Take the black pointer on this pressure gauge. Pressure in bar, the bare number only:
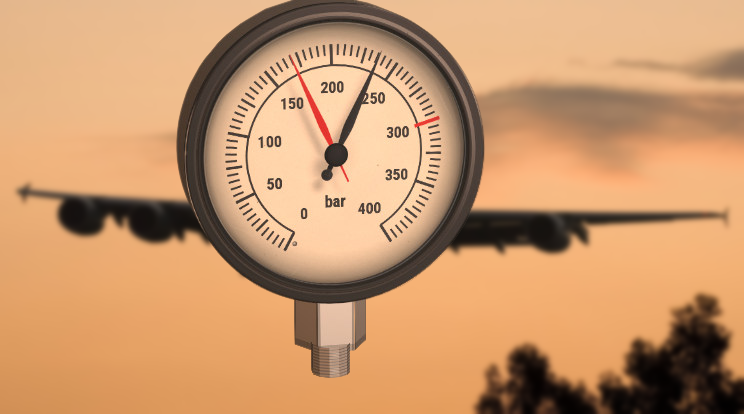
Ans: 235
